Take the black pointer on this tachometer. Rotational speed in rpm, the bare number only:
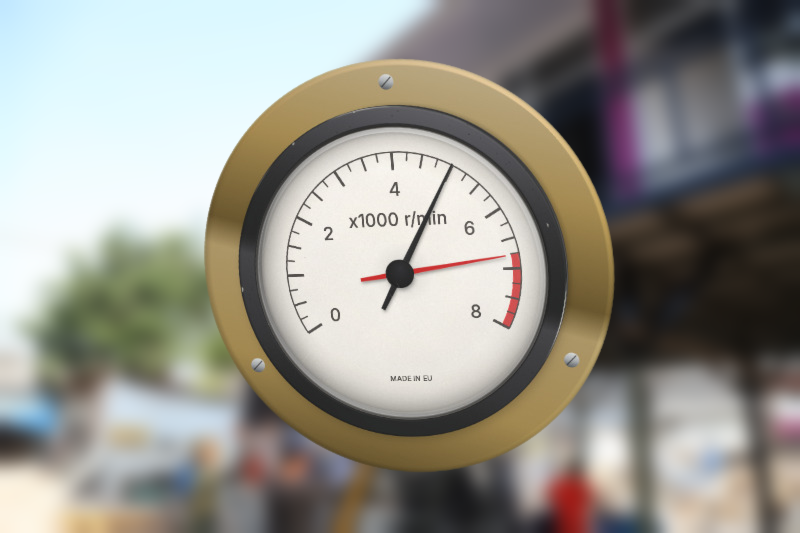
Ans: 5000
